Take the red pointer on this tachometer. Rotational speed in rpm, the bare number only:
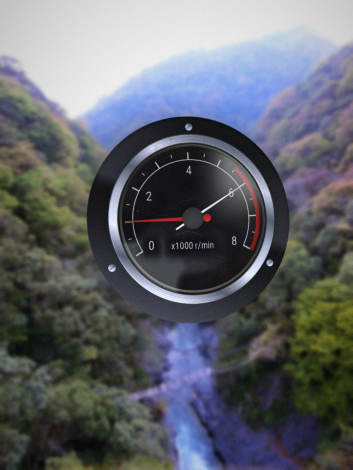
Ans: 1000
